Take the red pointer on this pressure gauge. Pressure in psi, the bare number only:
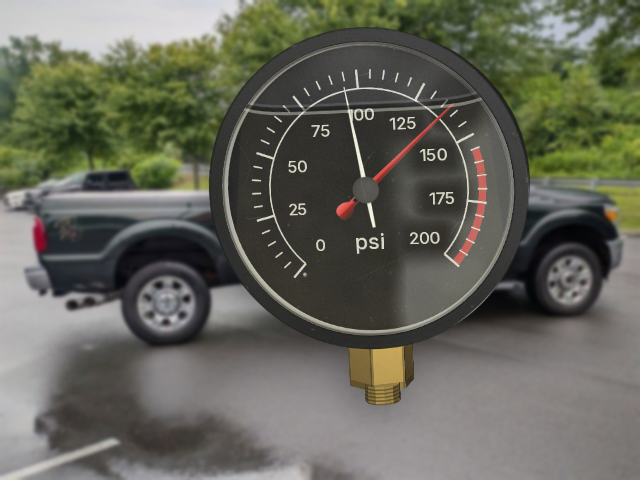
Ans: 137.5
